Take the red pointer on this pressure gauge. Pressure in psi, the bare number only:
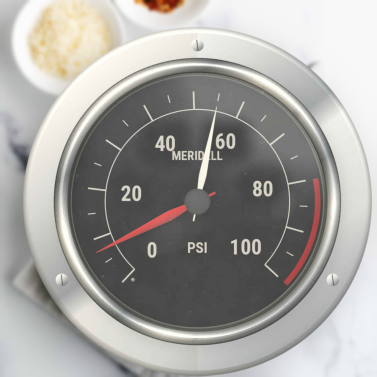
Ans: 7.5
